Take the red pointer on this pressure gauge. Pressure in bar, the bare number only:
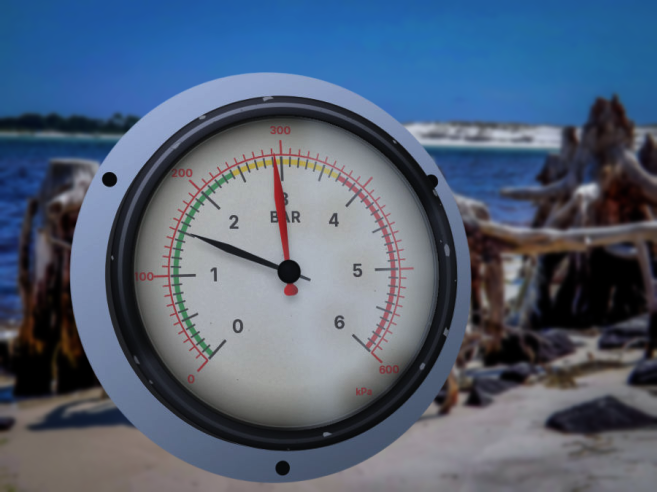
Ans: 2.9
